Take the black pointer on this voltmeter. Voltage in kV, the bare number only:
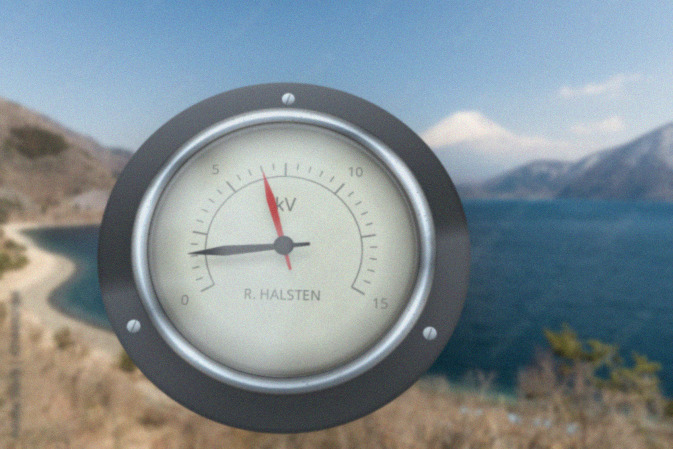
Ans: 1.5
